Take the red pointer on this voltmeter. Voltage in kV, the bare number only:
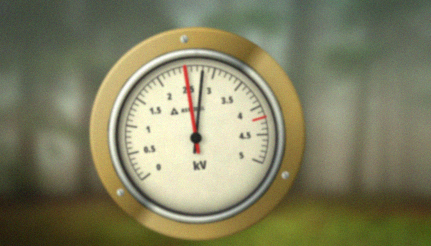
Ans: 2.5
